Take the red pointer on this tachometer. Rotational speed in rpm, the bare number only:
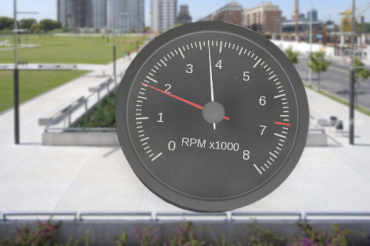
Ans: 1800
